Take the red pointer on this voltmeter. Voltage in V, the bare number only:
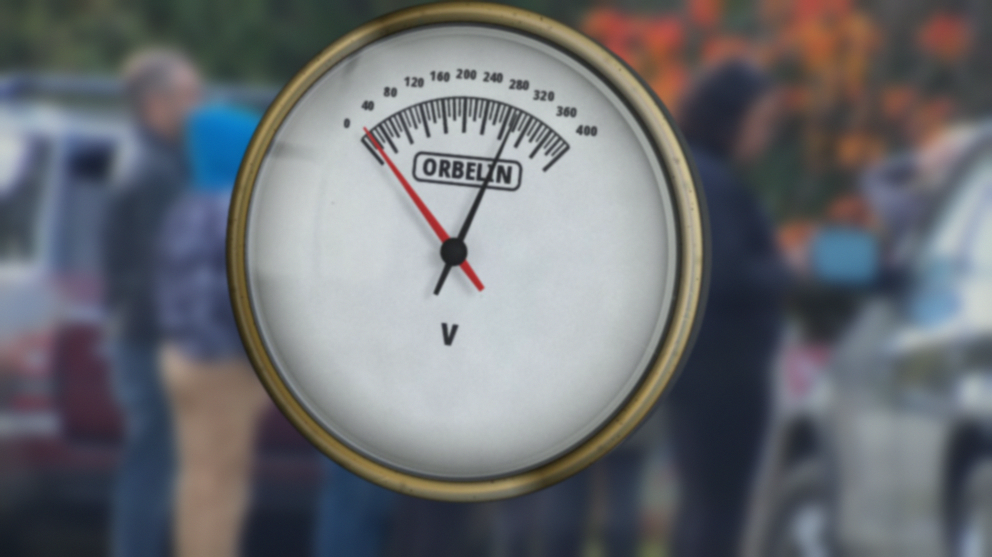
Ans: 20
